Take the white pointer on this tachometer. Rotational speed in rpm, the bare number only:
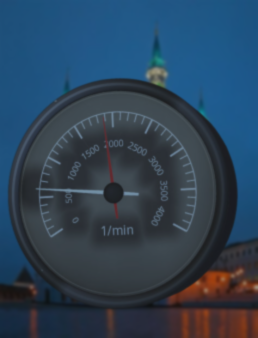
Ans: 600
